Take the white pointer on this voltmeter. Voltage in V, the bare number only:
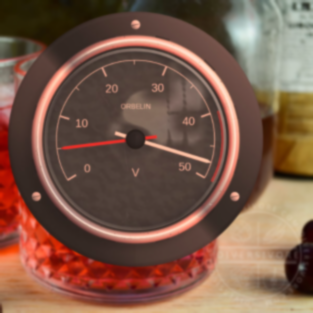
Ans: 47.5
